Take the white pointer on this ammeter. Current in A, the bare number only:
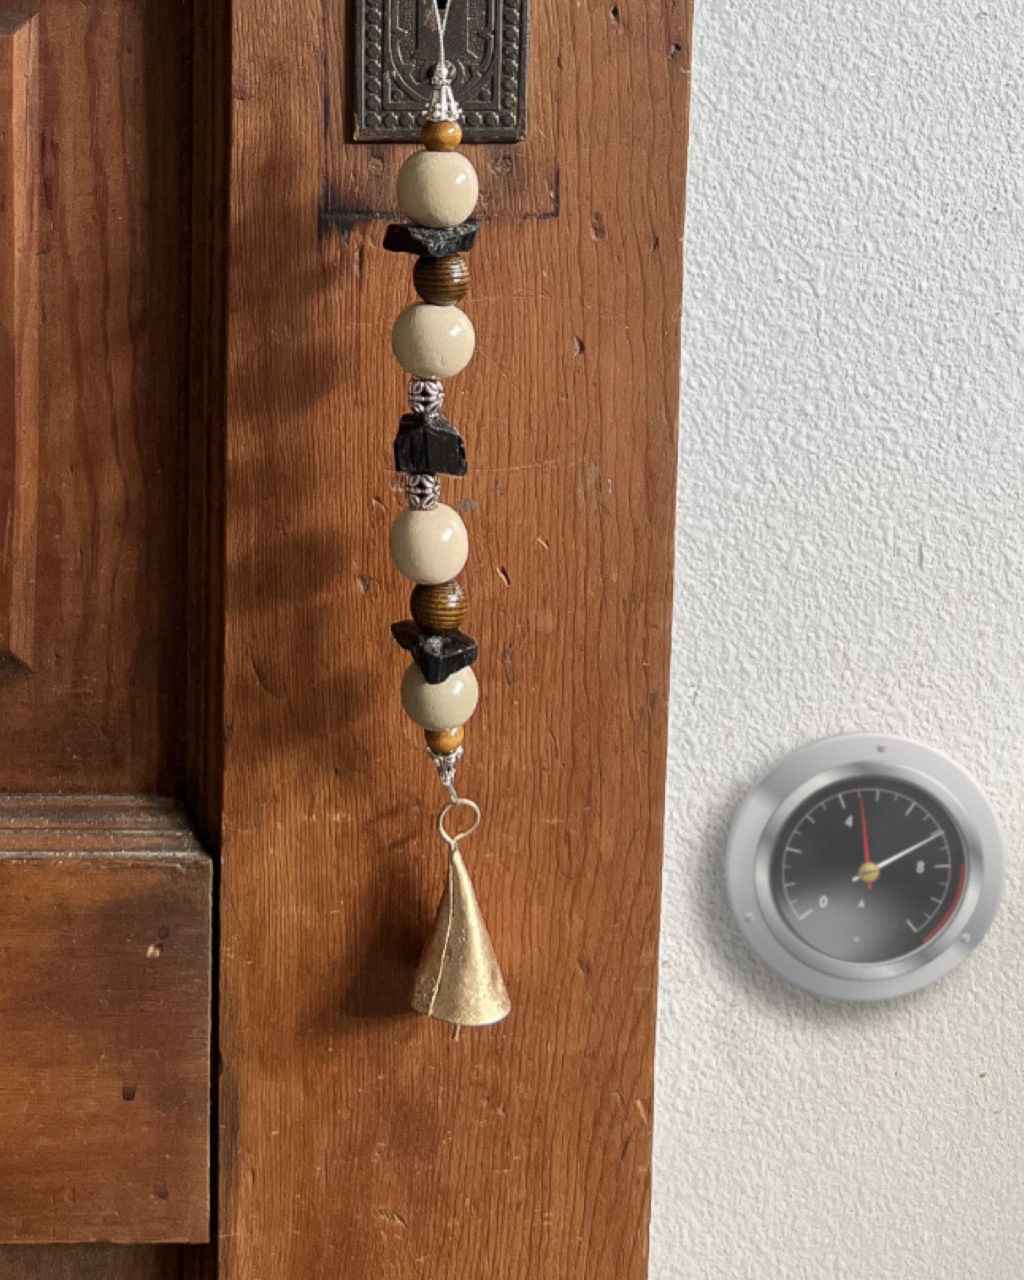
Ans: 7
